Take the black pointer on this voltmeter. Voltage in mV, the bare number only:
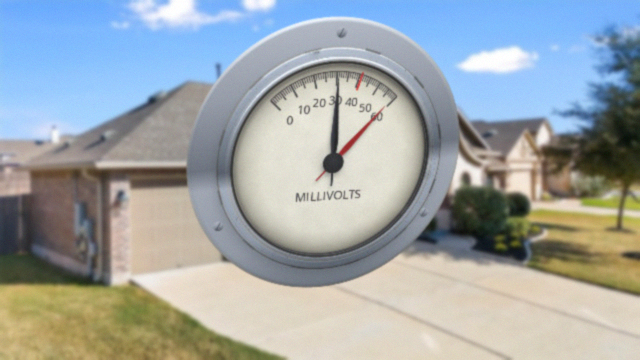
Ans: 30
